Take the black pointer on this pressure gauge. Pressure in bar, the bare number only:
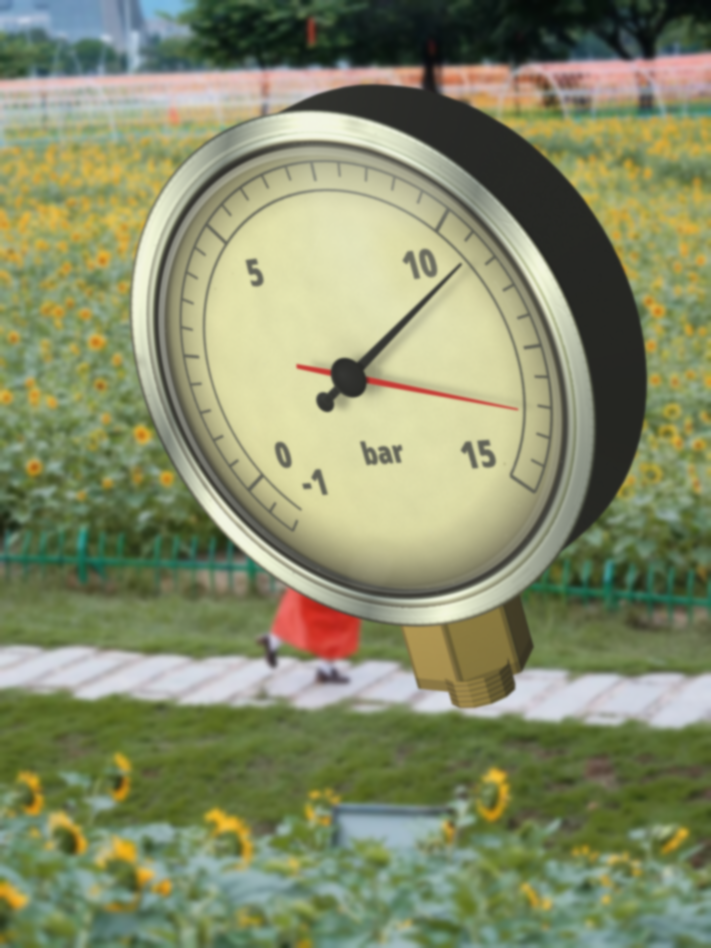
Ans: 10.75
